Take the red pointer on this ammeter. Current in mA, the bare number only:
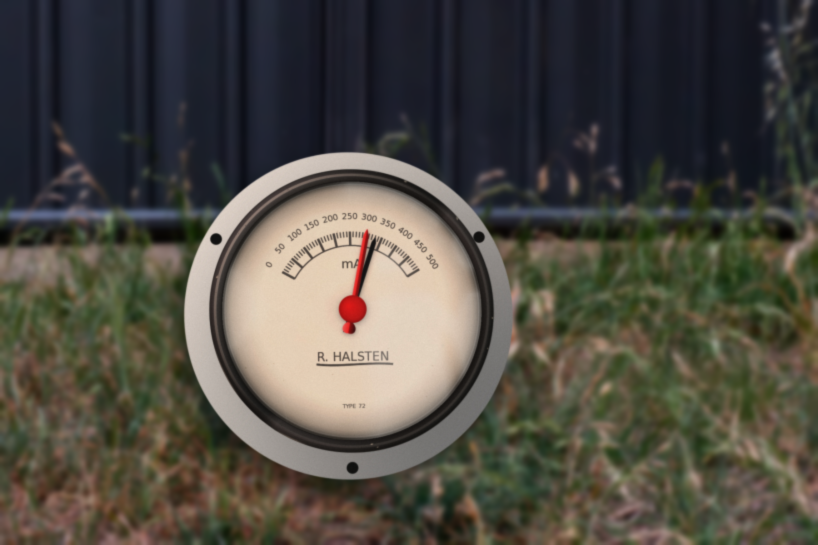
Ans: 300
